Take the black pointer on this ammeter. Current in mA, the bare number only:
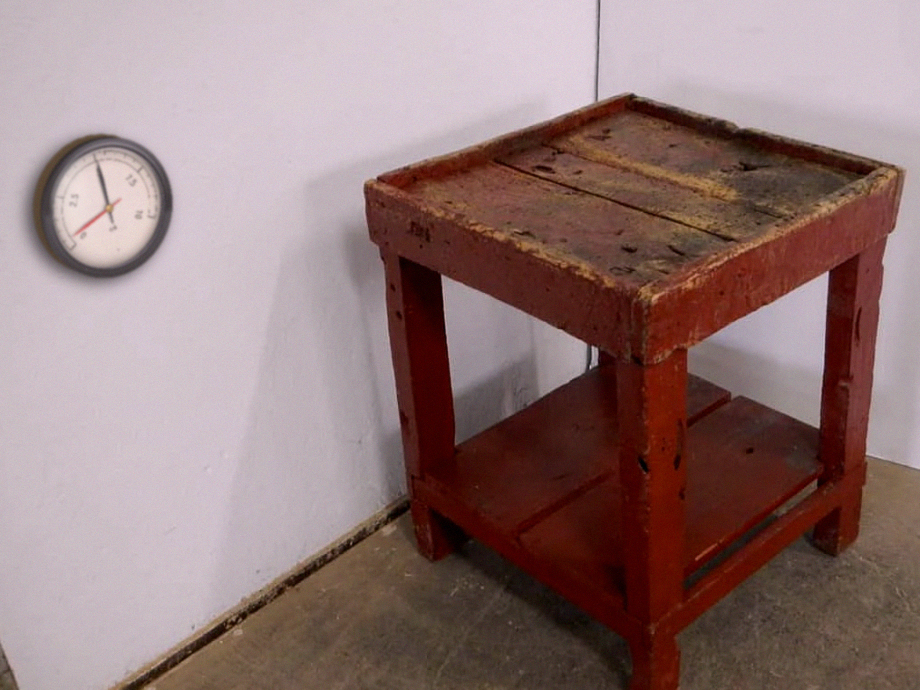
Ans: 5
